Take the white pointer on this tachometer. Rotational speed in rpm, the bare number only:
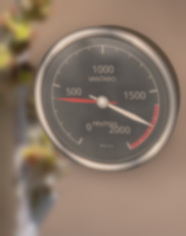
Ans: 1750
